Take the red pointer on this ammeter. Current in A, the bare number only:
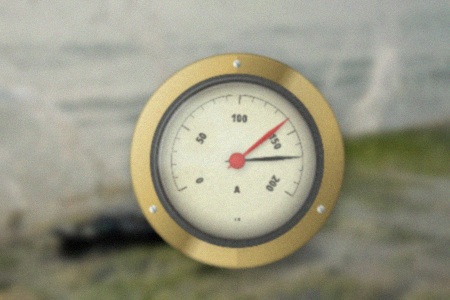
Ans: 140
